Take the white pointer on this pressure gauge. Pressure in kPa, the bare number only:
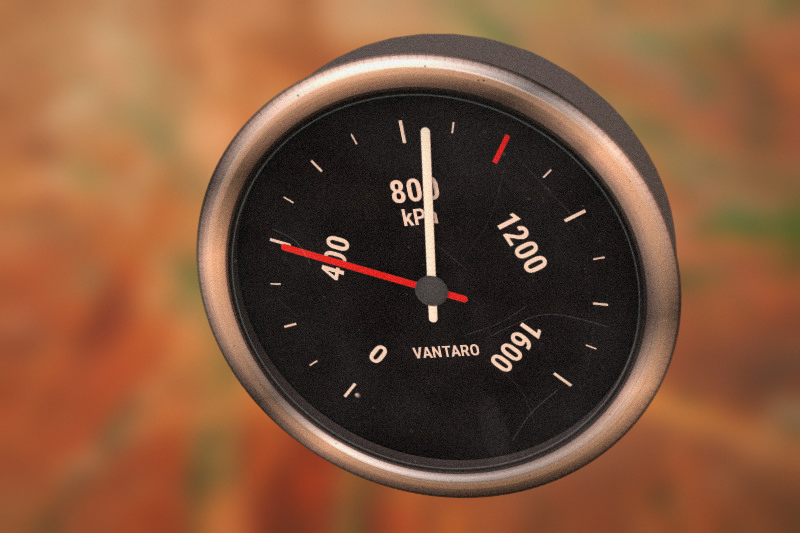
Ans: 850
